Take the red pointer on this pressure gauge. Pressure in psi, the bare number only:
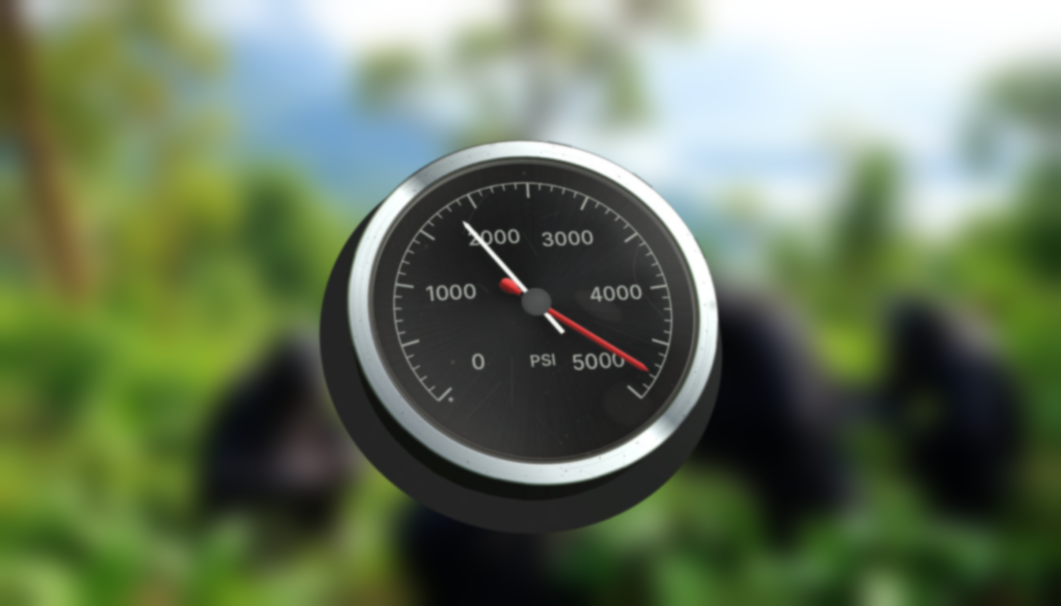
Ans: 4800
